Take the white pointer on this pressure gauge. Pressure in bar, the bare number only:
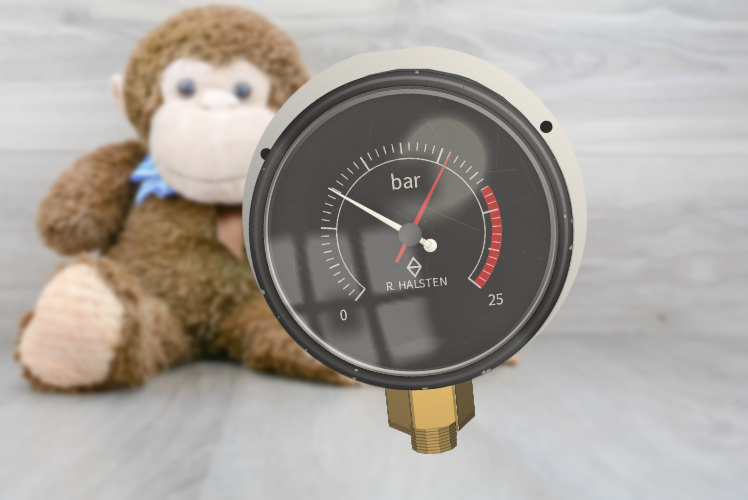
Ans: 7.5
